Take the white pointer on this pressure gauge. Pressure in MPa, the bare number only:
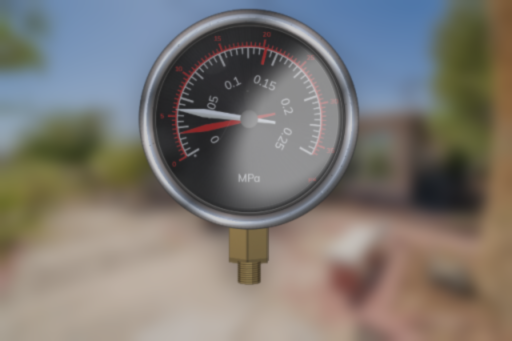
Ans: 0.04
